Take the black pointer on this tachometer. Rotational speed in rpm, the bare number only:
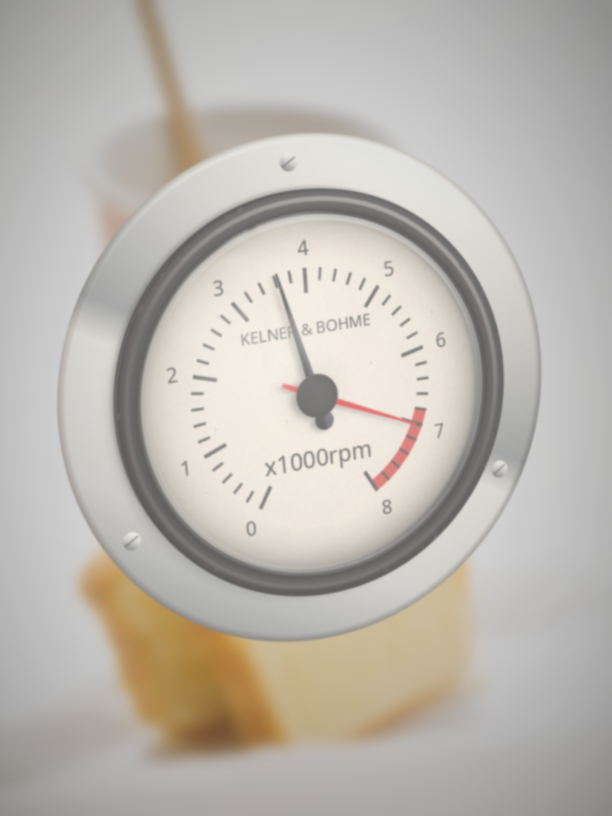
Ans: 3600
